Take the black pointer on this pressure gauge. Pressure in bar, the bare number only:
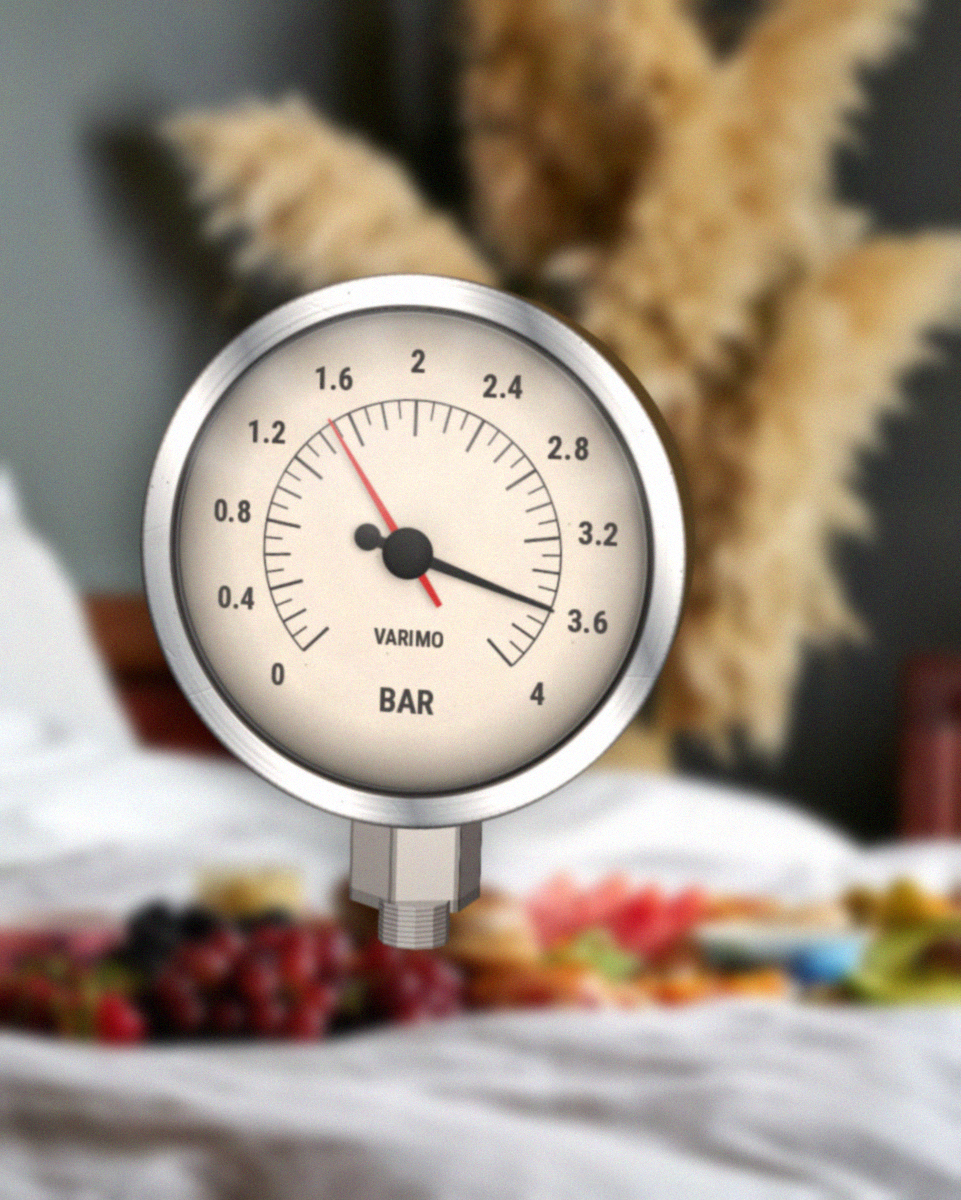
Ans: 3.6
